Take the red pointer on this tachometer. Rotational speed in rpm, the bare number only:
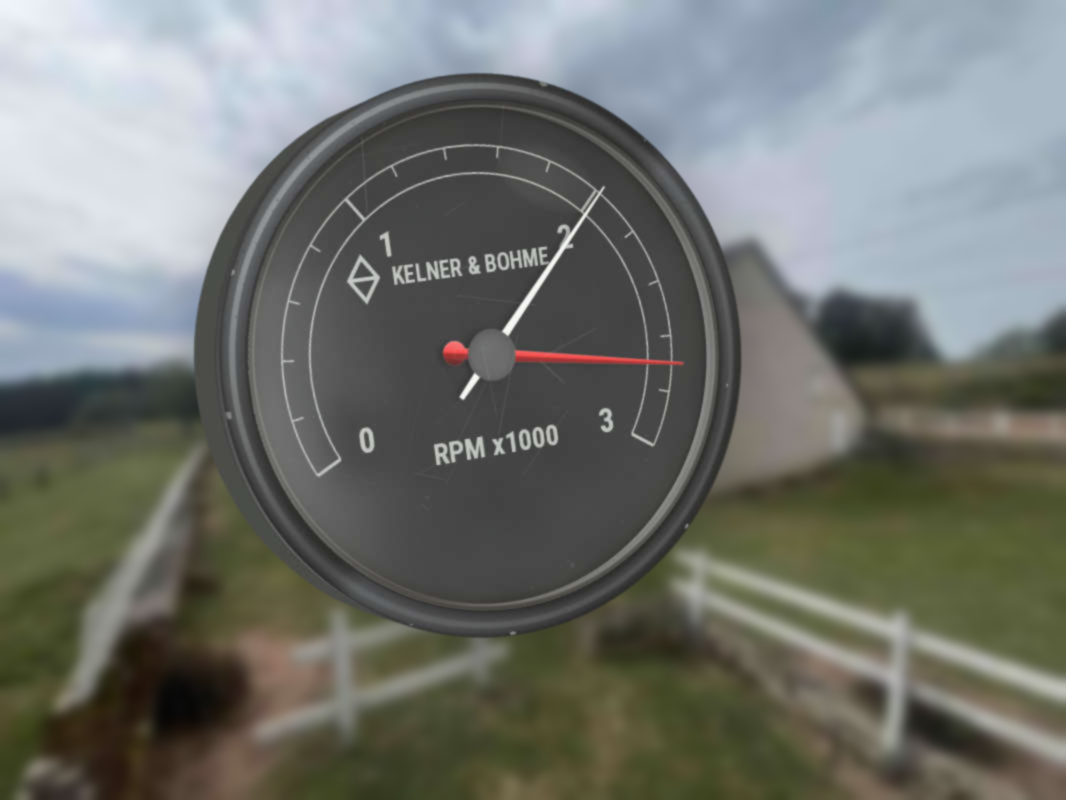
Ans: 2700
